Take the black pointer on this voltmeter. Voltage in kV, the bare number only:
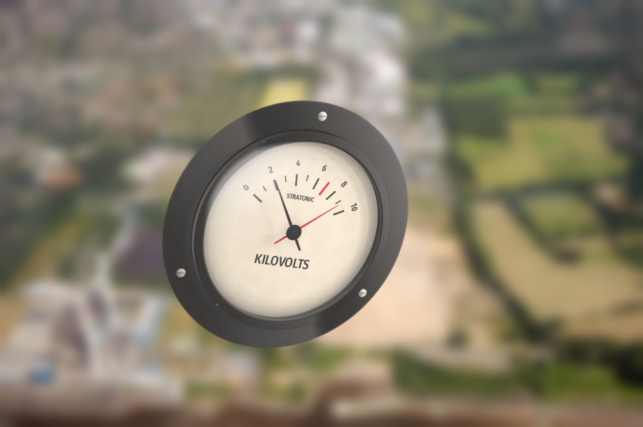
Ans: 2
